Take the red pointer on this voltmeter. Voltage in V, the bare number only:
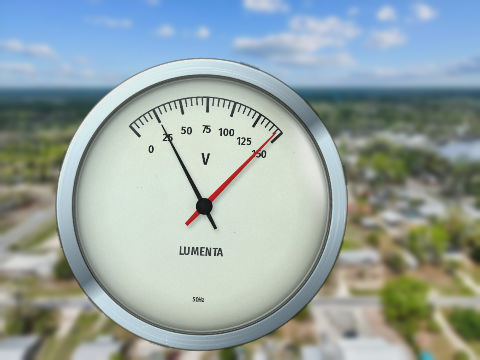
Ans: 145
